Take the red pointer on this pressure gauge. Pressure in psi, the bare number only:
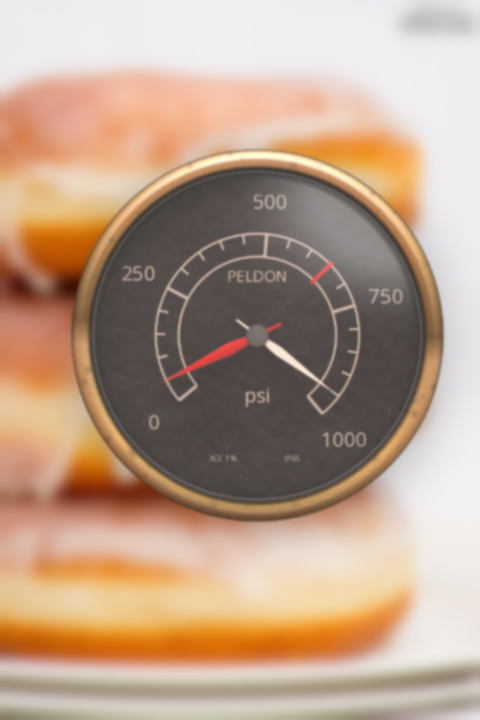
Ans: 50
